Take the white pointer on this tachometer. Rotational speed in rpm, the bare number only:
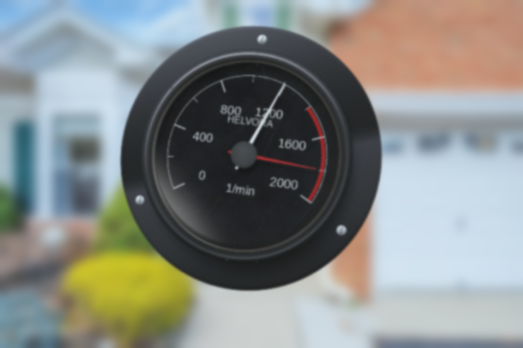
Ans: 1200
